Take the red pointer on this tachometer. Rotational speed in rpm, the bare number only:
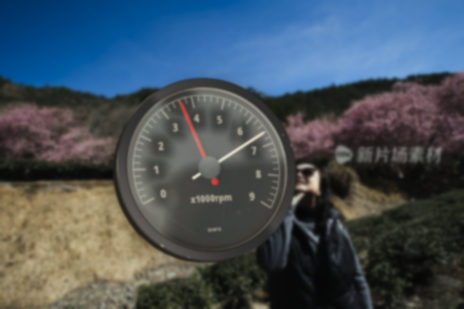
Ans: 3600
